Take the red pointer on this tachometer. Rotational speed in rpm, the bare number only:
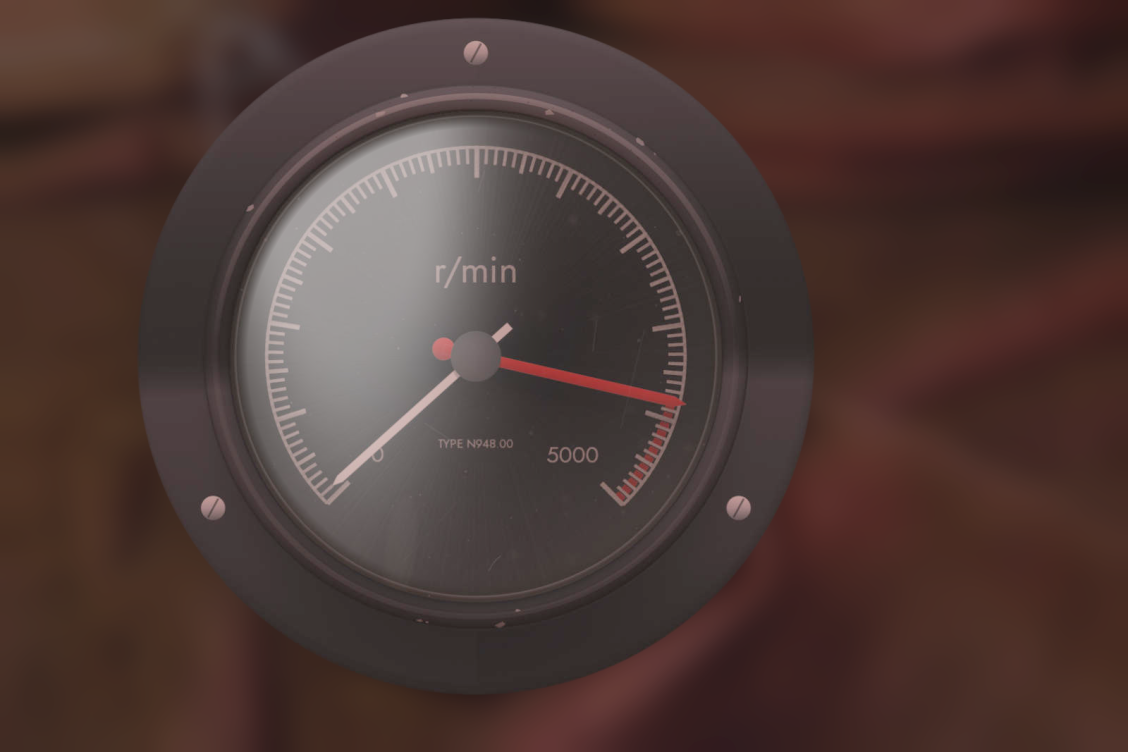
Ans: 4400
